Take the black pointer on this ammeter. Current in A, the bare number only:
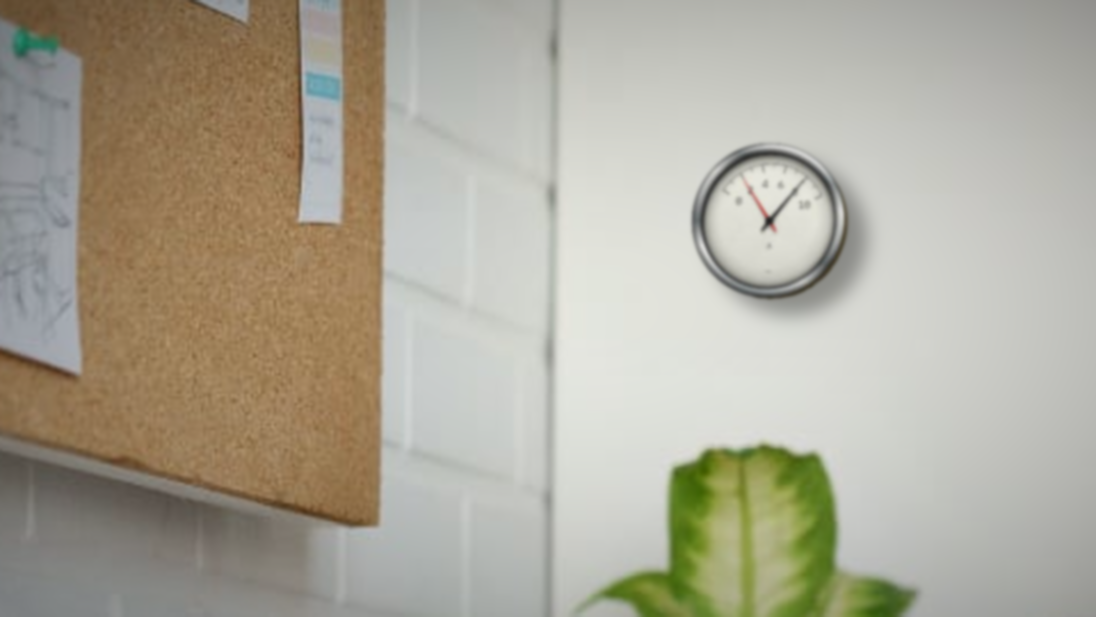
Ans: 8
